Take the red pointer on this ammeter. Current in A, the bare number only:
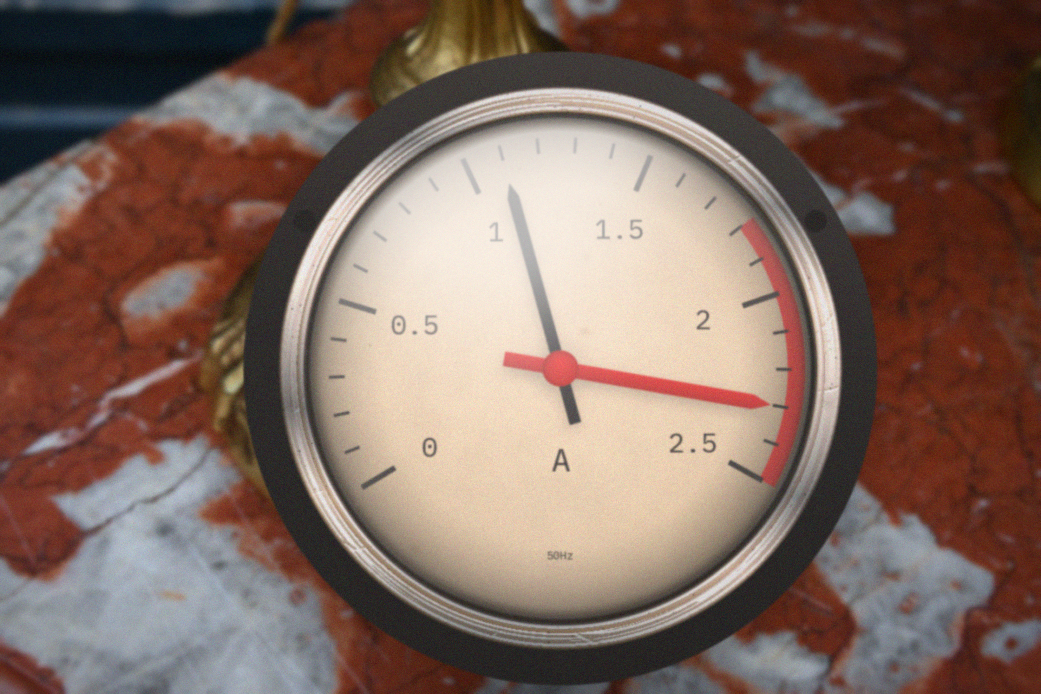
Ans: 2.3
